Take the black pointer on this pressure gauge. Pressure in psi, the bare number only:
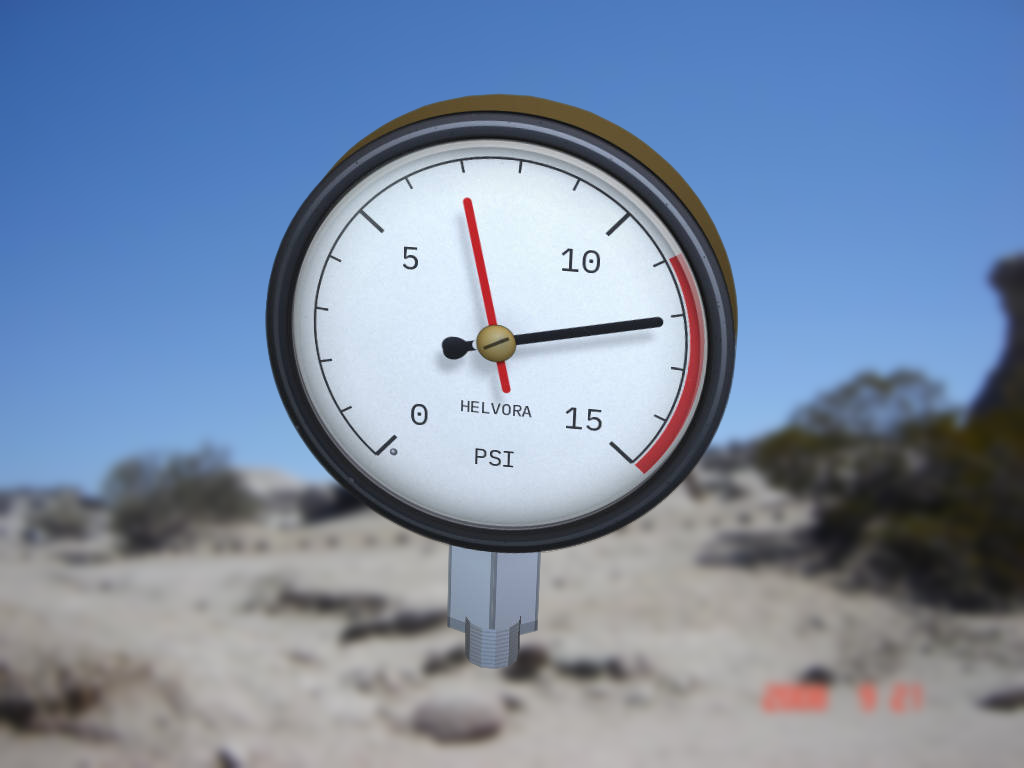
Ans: 12
